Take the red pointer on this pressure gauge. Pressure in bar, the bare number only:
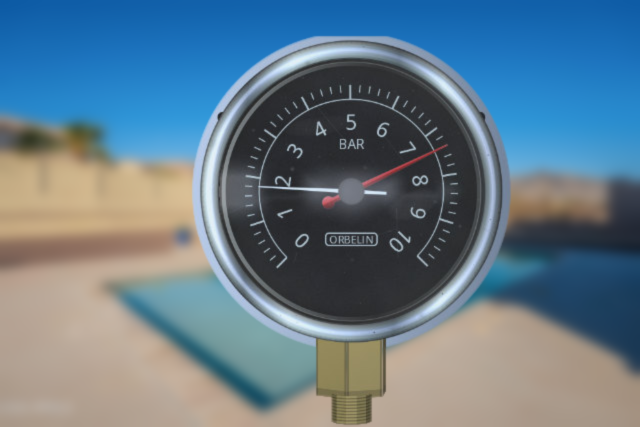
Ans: 7.4
